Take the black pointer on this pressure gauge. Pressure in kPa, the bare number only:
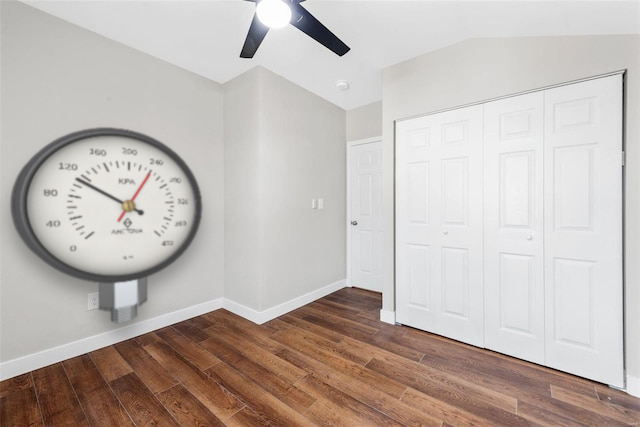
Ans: 110
